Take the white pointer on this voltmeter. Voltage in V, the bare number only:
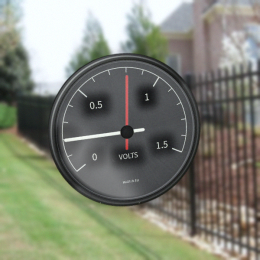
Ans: 0.2
